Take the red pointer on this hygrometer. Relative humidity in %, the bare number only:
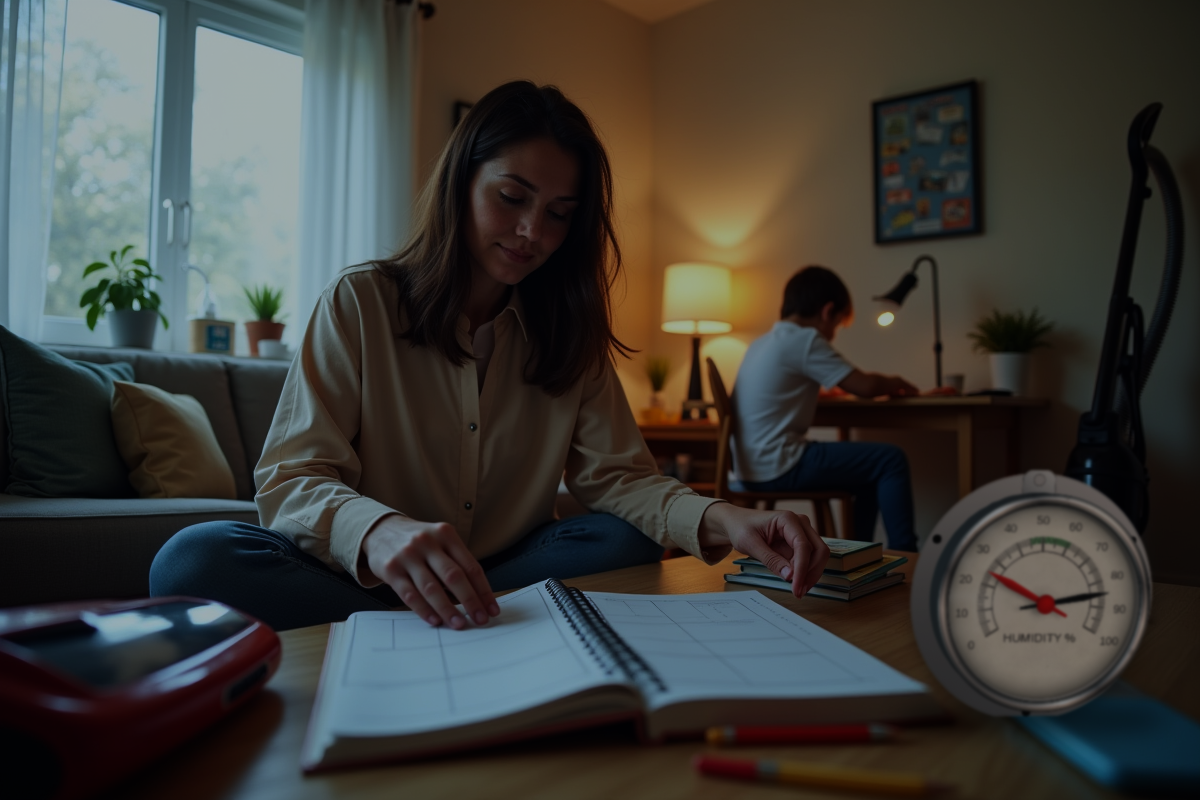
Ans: 25
